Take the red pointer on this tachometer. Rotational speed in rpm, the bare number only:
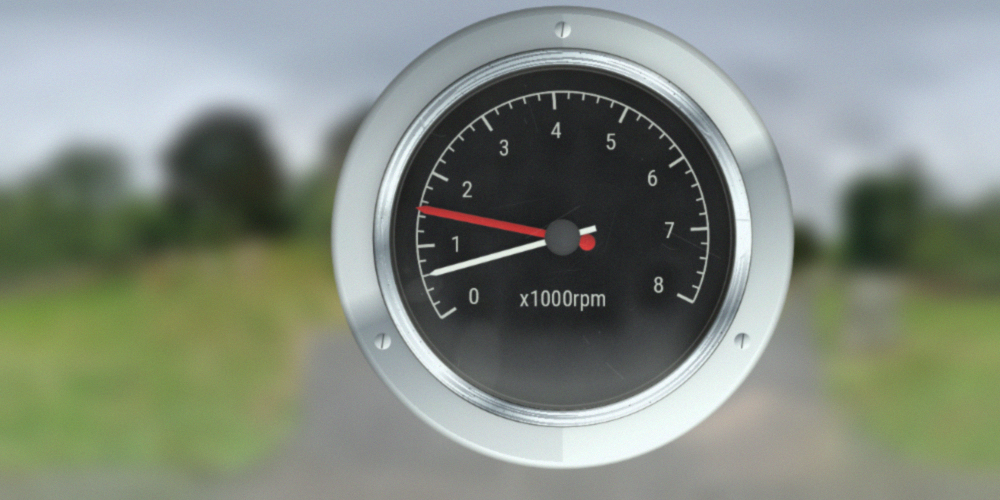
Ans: 1500
